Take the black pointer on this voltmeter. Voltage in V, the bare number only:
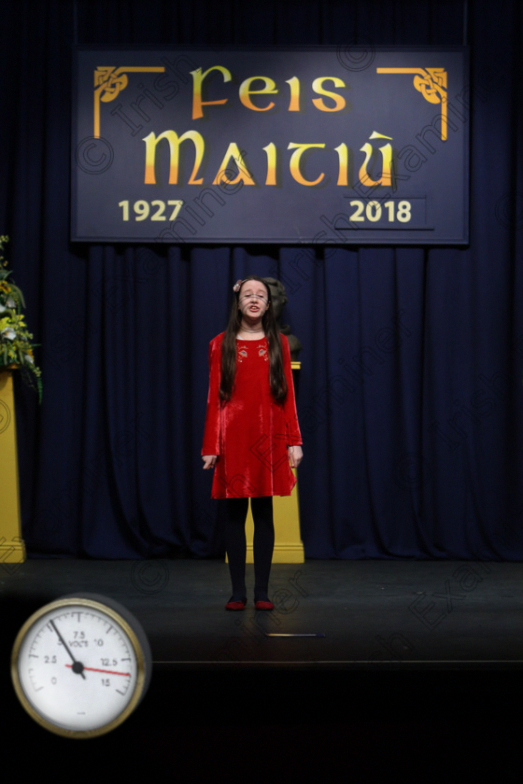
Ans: 5.5
